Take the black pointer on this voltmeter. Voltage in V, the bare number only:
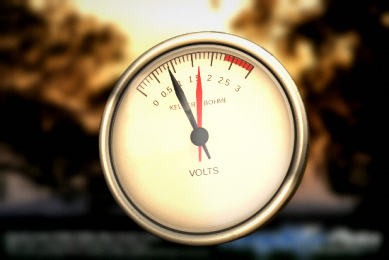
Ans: 0.9
